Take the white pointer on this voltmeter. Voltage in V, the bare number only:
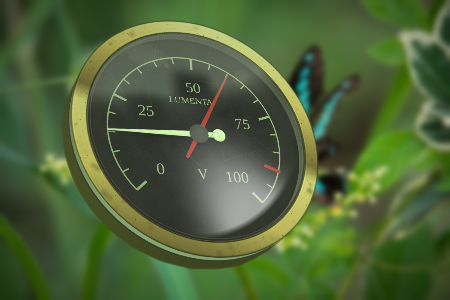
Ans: 15
